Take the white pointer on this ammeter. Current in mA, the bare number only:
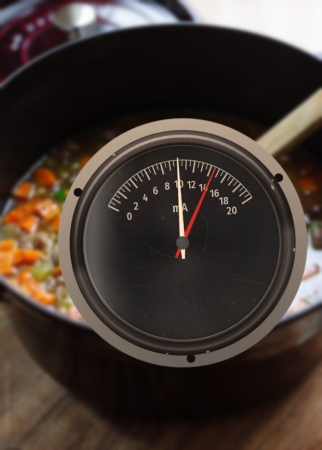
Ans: 10
